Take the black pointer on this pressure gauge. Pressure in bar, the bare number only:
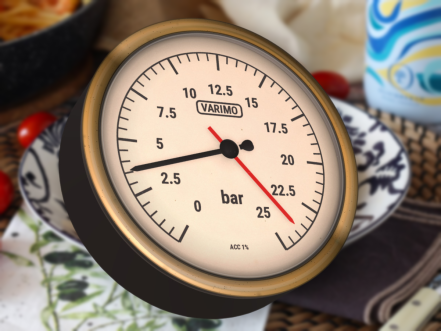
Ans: 3.5
